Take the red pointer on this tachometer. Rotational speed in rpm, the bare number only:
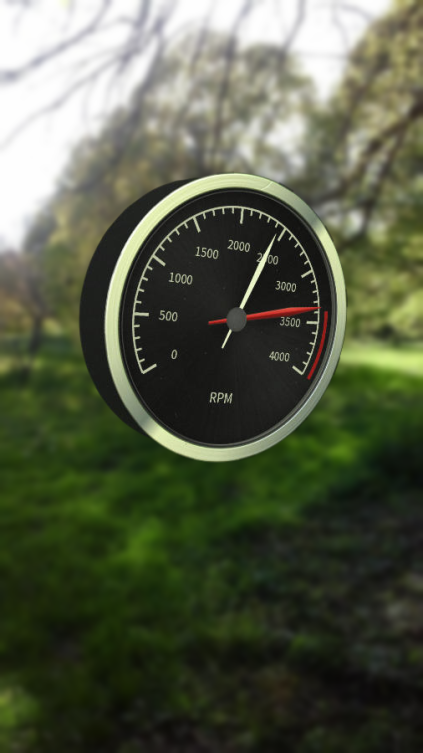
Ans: 3350
